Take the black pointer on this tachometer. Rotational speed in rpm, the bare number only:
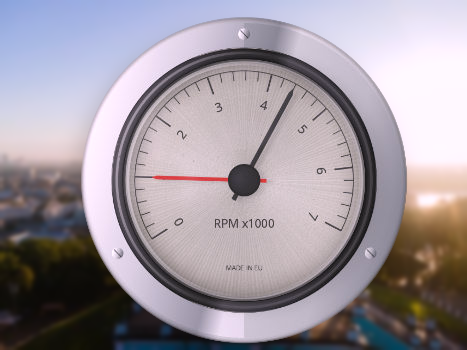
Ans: 4400
